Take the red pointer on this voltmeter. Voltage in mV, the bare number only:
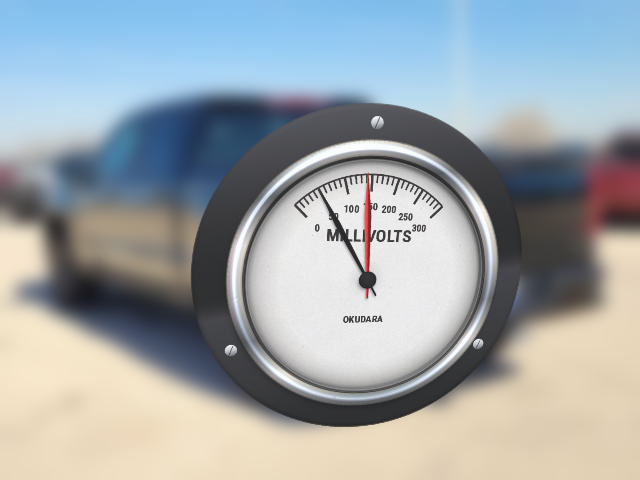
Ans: 140
